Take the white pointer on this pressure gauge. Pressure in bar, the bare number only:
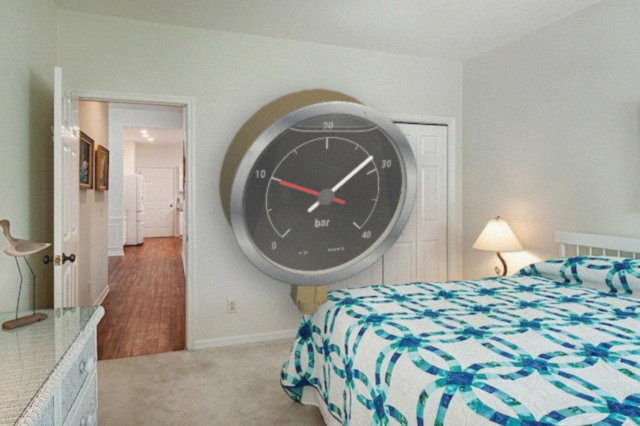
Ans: 27.5
